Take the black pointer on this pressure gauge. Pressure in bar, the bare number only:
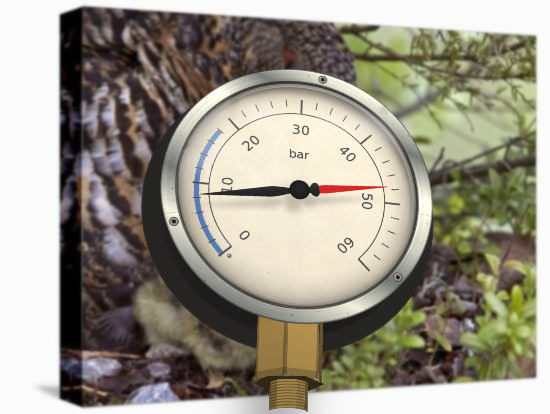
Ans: 8
